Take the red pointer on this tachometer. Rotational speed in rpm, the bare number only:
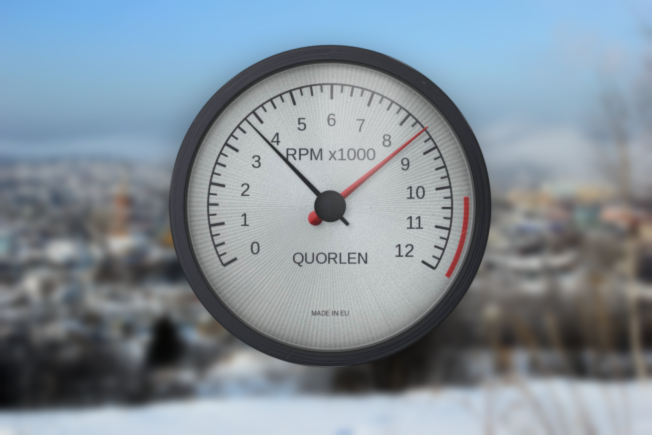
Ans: 8500
